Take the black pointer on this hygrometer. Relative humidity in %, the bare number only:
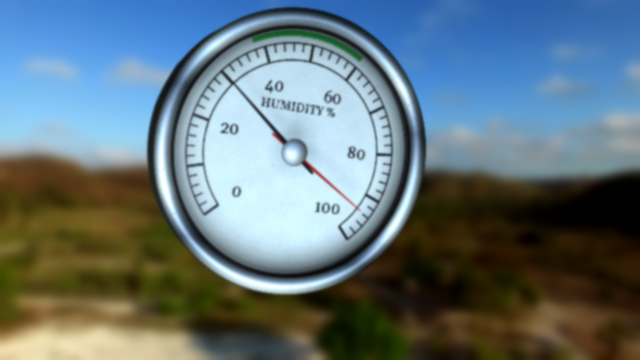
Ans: 30
